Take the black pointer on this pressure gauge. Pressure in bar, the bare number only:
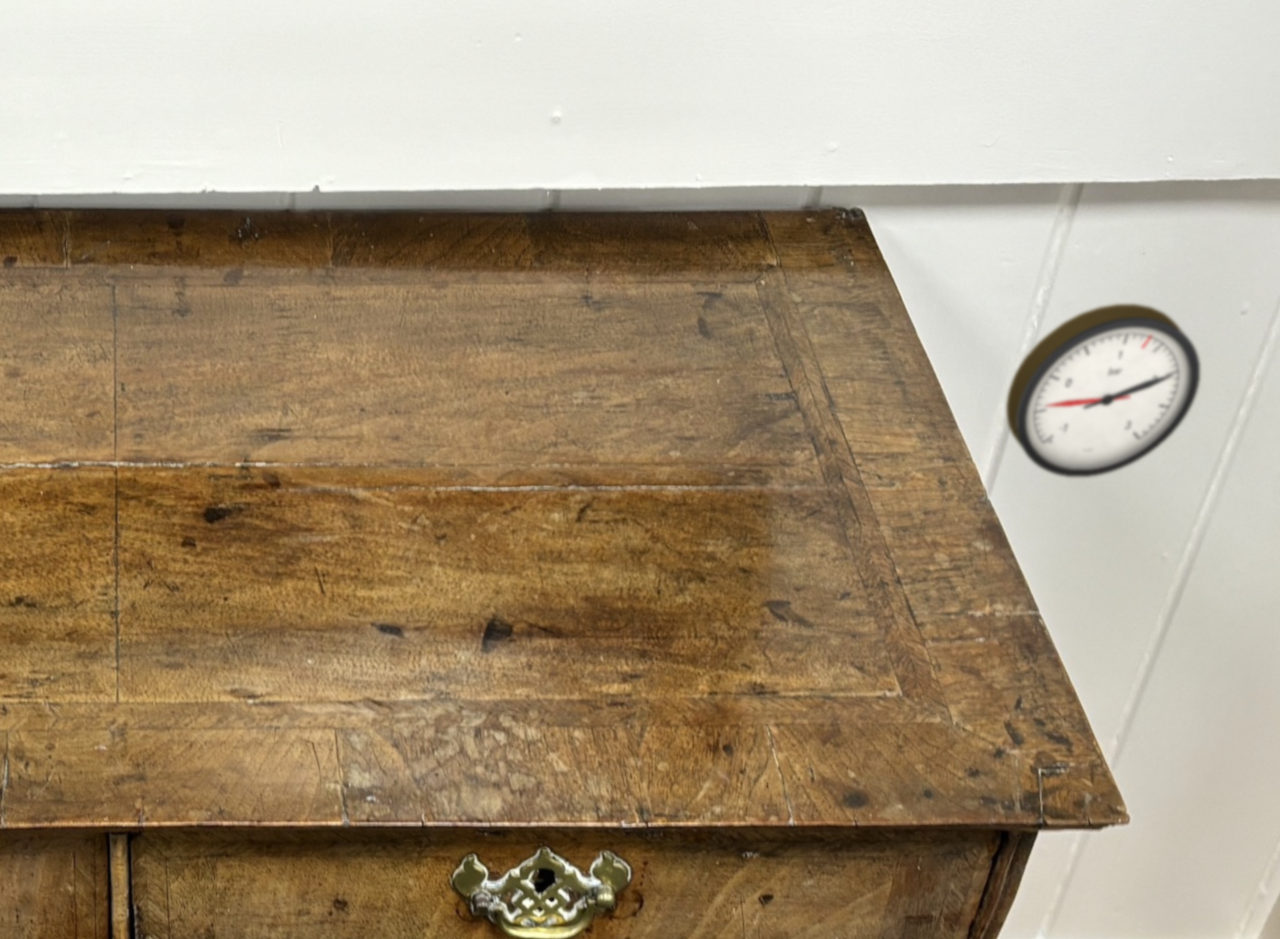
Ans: 2
